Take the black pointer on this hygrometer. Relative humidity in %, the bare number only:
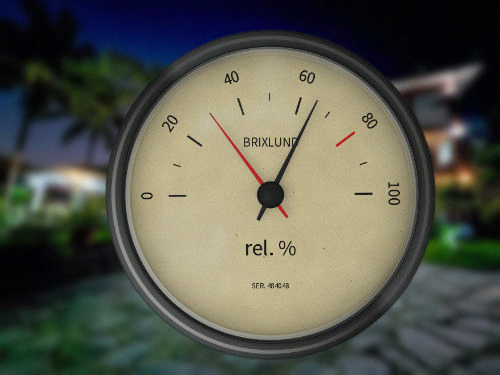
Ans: 65
